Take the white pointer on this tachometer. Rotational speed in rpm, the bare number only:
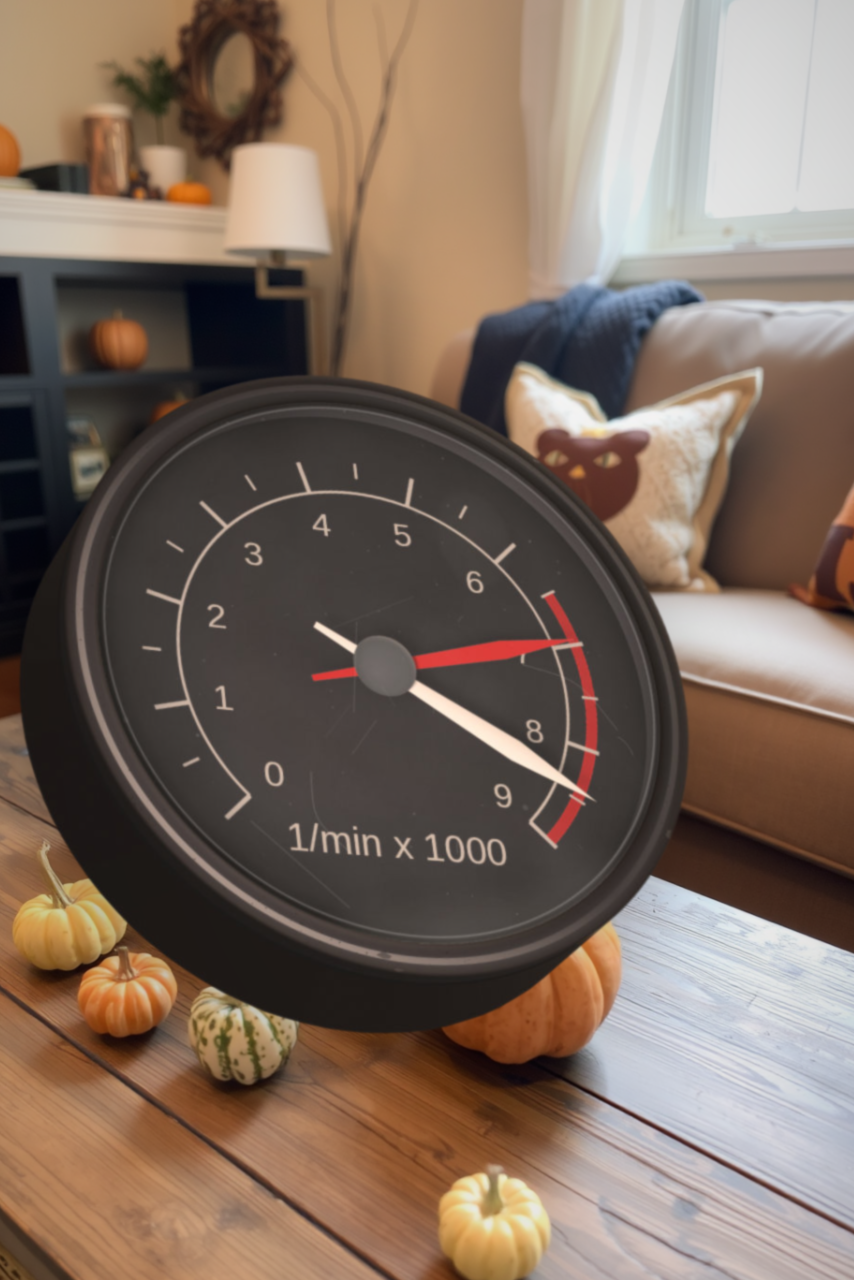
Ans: 8500
